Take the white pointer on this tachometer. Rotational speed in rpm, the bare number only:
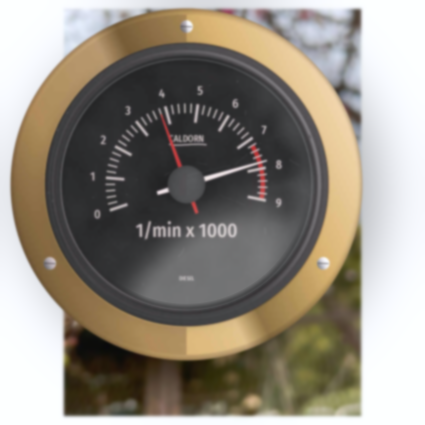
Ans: 7800
